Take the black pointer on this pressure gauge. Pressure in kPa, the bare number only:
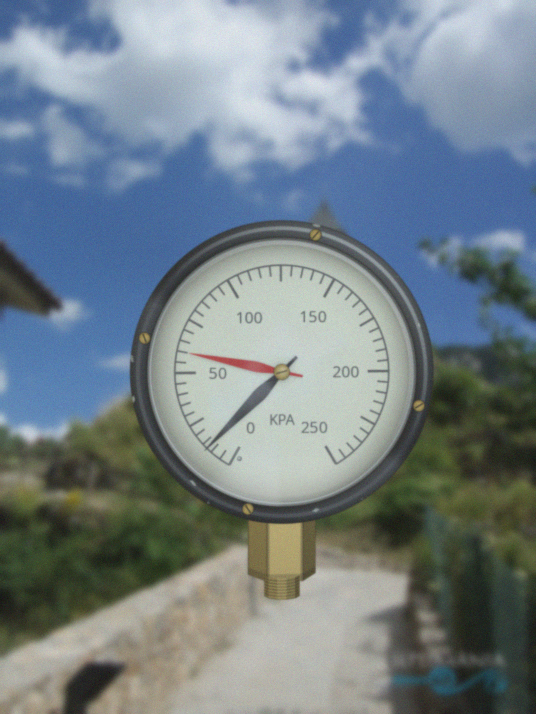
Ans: 12.5
